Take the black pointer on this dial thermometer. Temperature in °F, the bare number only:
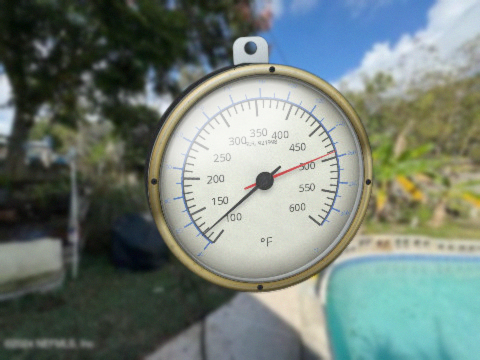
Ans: 120
